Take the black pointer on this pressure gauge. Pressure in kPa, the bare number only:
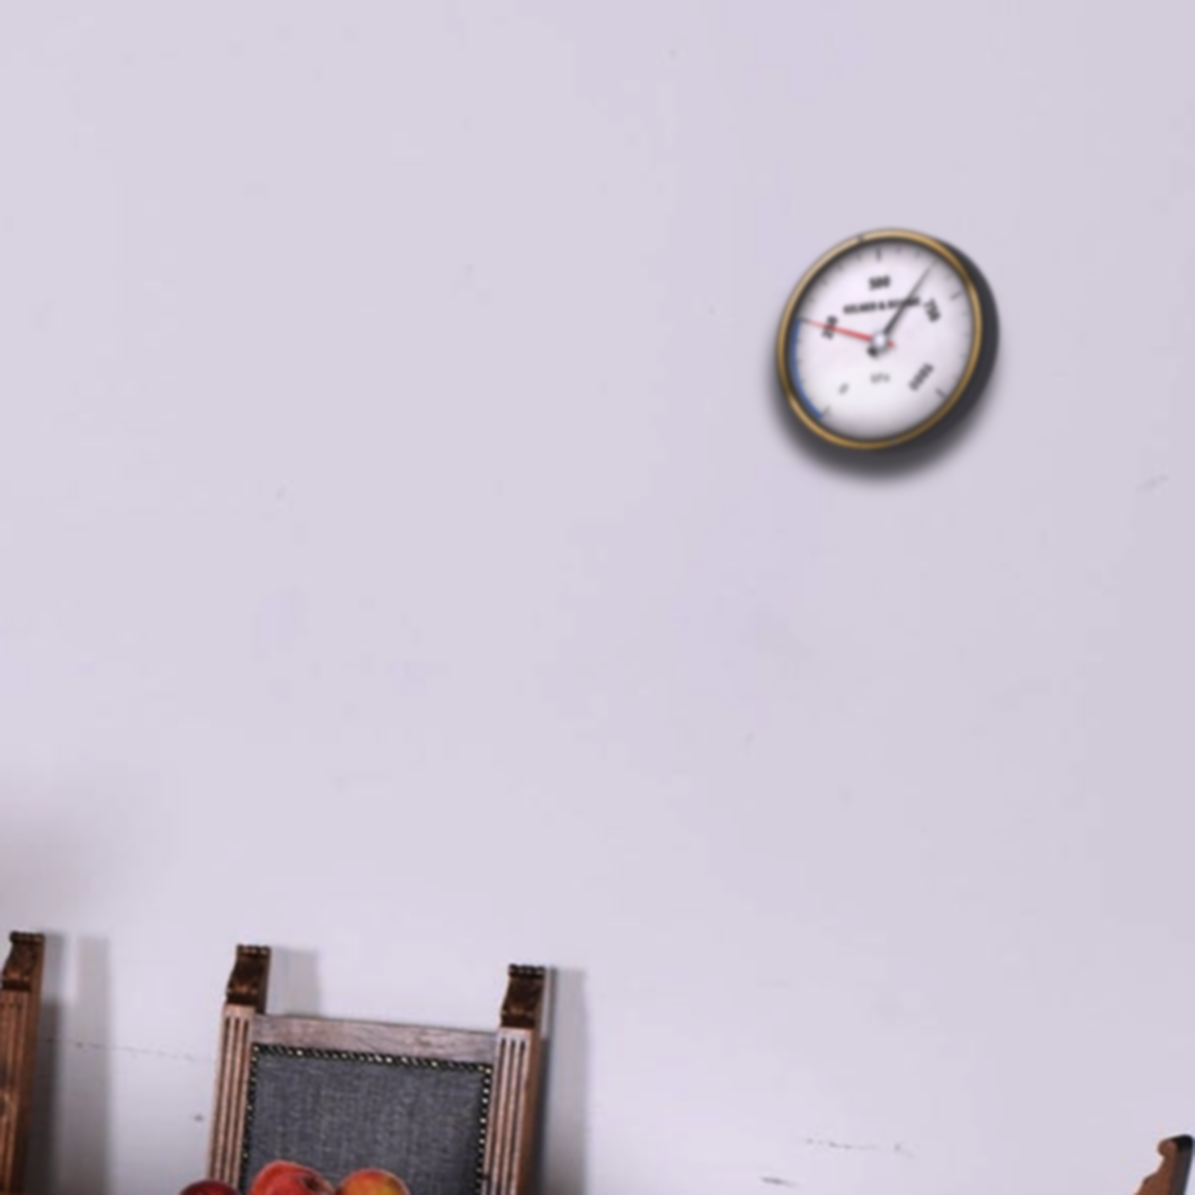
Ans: 650
